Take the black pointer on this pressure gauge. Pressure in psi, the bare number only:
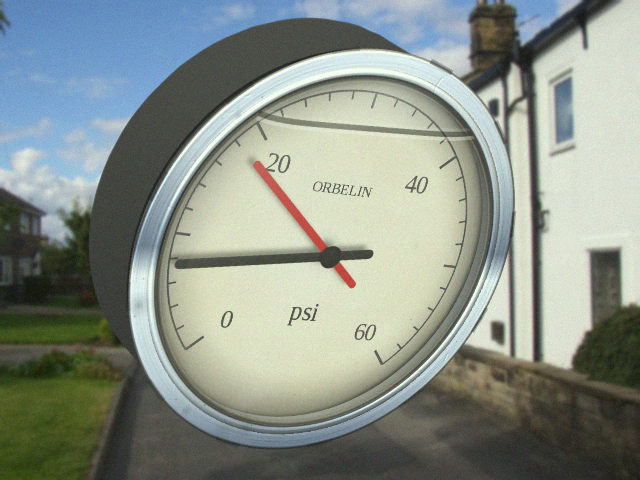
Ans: 8
